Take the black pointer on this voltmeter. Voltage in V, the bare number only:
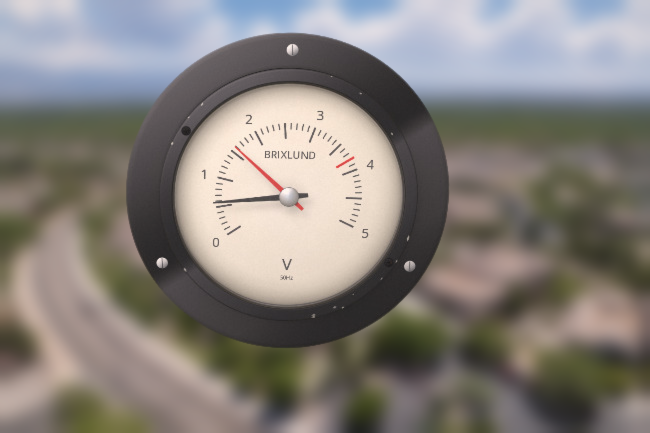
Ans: 0.6
